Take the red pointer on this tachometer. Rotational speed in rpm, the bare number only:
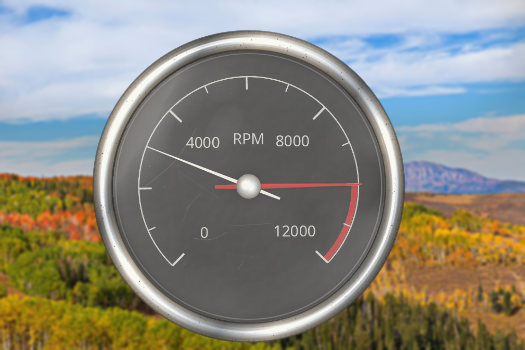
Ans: 10000
